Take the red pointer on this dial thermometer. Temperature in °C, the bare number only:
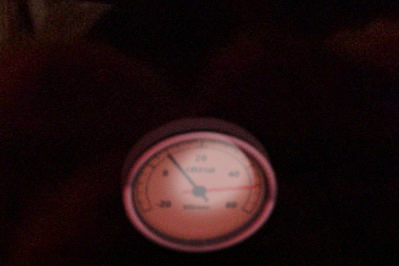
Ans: 48
